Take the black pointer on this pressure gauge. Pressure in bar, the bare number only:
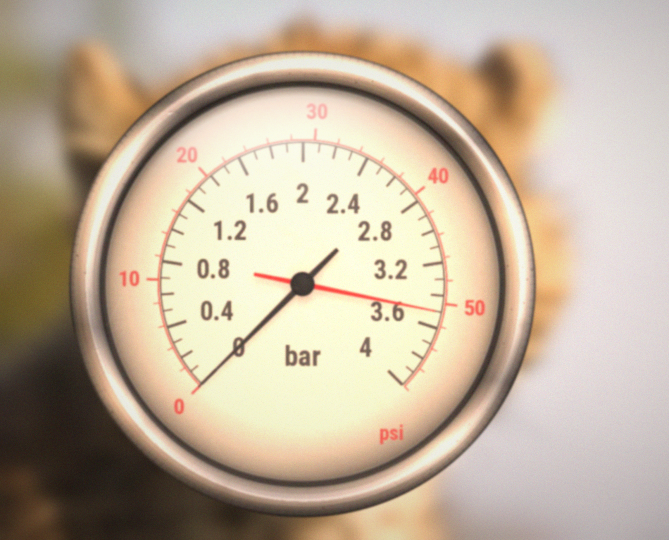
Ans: 0
